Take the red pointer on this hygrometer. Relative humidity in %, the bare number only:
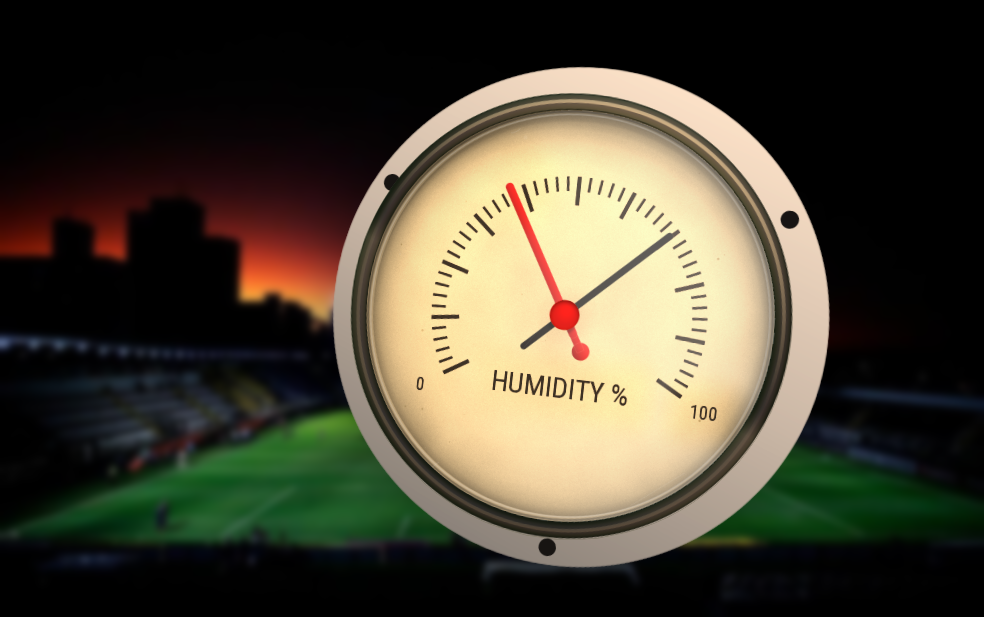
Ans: 38
